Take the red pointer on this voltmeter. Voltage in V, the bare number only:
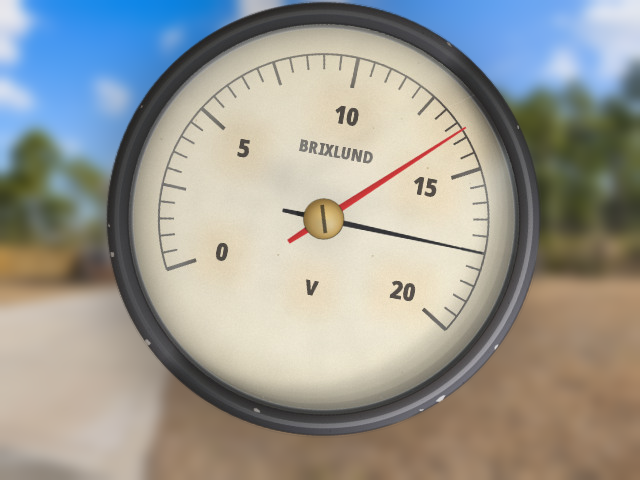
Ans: 13.75
